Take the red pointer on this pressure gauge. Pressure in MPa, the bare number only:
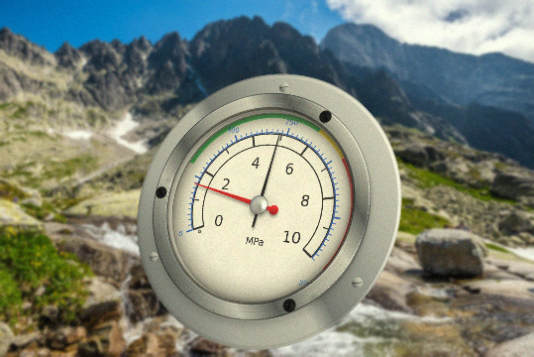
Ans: 1.5
